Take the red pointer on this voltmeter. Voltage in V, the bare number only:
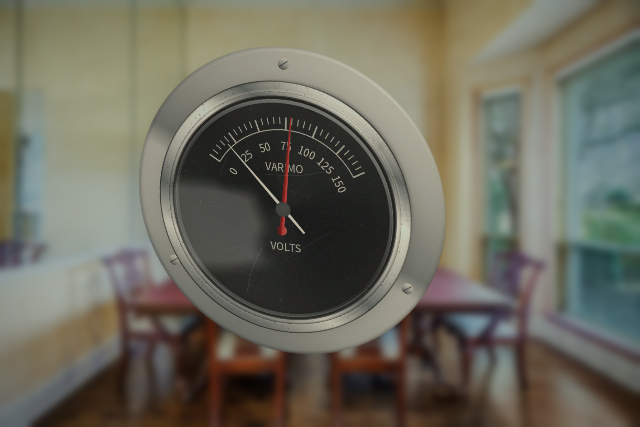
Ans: 80
